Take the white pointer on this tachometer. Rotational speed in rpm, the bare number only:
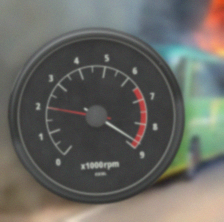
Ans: 8750
